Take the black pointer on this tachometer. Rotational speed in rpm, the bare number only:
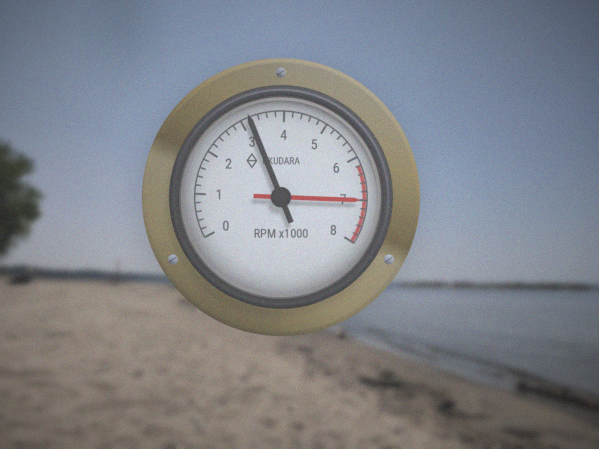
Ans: 3200
